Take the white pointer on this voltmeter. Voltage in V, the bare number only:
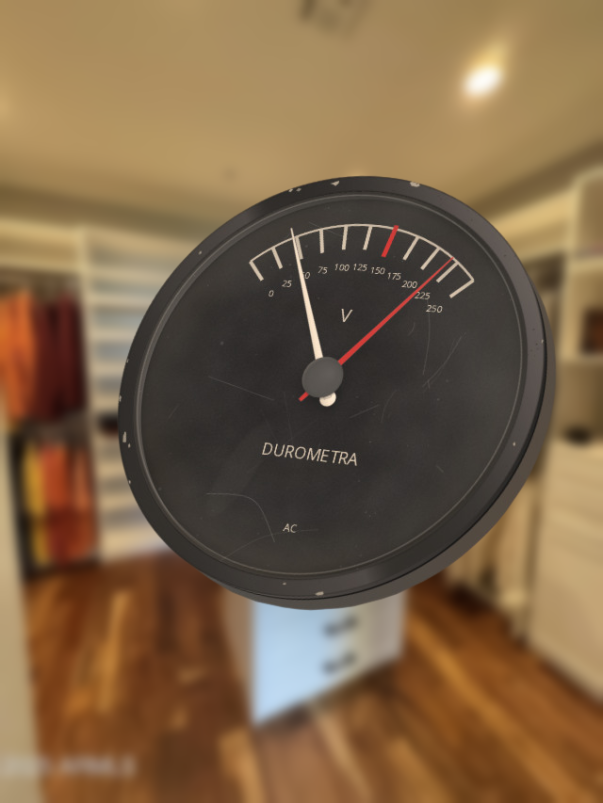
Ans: 50
